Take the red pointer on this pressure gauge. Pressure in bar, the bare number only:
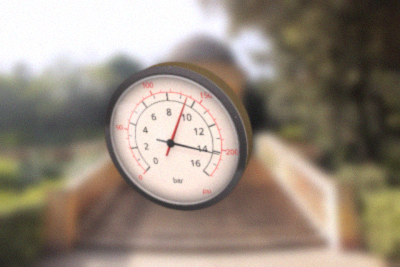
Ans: 9.5
